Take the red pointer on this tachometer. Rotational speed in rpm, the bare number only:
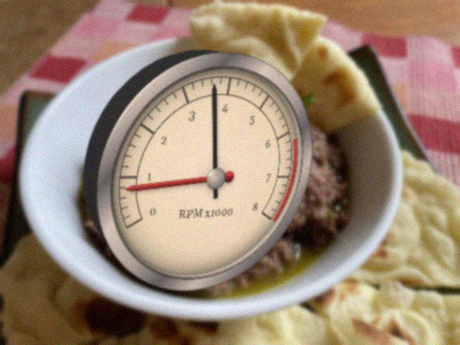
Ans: 800
